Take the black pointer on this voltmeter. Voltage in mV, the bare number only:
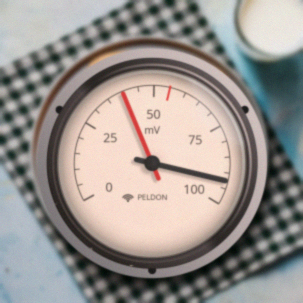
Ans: 92.5
